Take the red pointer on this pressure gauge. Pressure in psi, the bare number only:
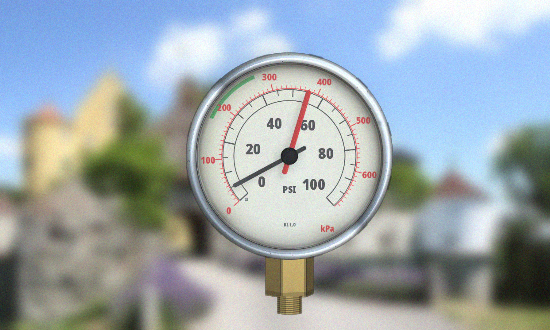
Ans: 55
